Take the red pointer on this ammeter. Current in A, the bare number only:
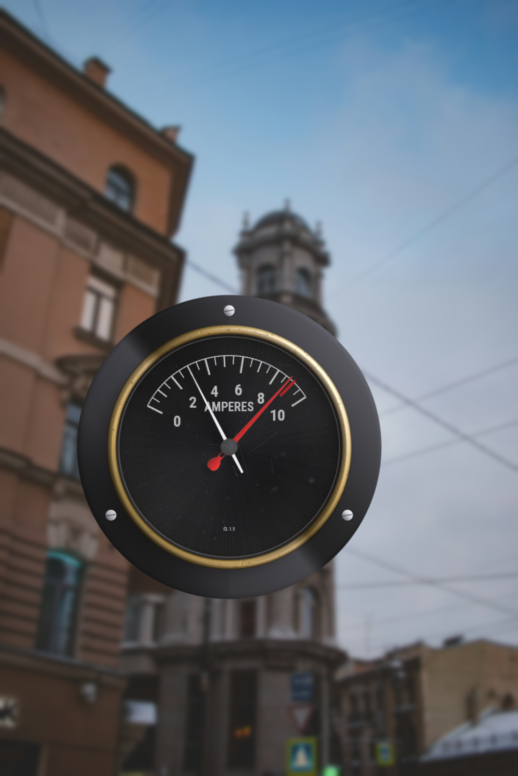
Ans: 8.75
